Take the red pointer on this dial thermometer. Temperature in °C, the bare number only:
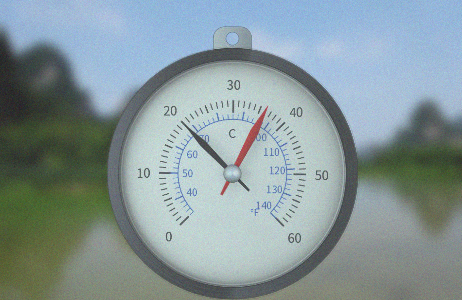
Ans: 36
